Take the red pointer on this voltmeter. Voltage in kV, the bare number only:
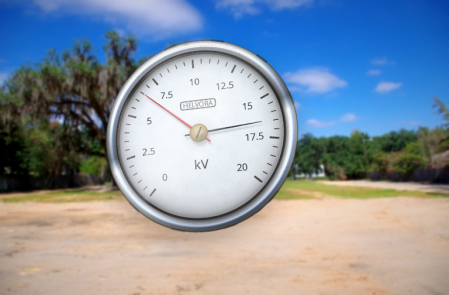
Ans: 6.5
